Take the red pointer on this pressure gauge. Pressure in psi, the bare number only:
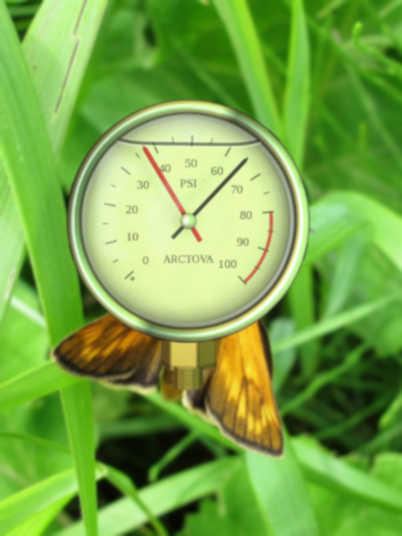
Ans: 37.5
